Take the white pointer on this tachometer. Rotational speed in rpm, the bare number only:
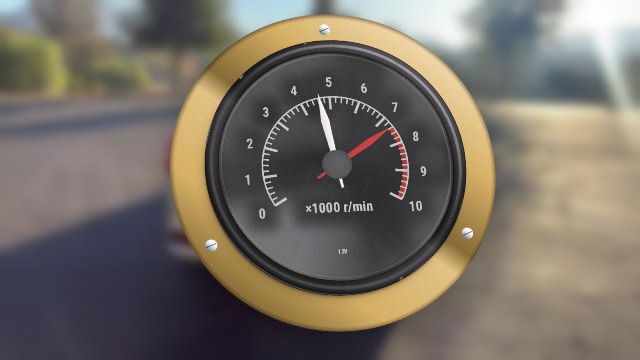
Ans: 4600
